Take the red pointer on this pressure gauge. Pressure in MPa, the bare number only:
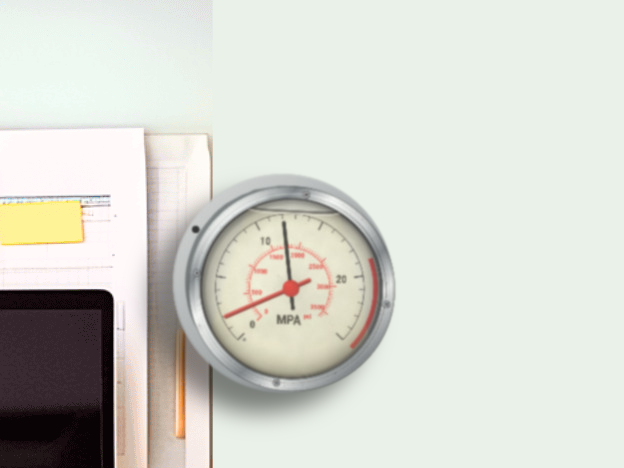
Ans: 2
